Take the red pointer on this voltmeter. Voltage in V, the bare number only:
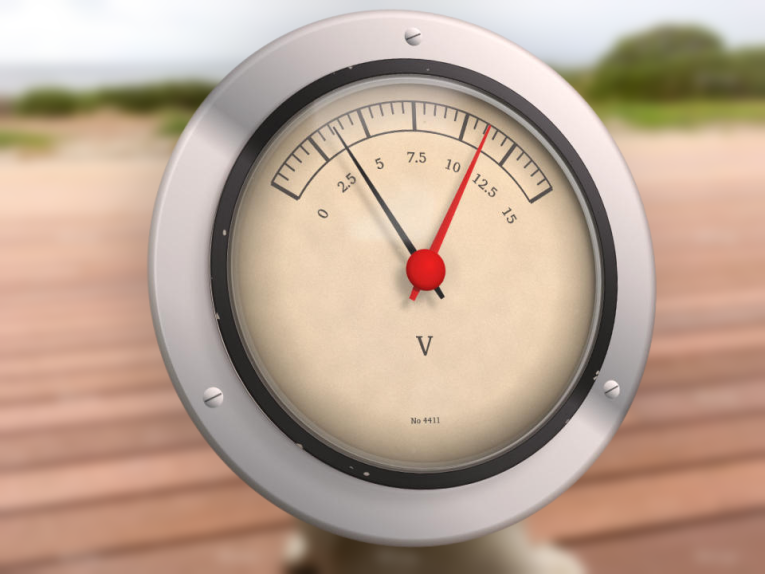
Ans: 11
